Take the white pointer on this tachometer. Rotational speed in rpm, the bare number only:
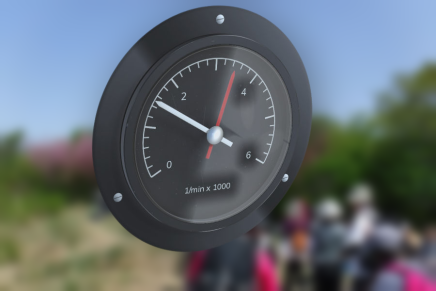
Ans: 1500
